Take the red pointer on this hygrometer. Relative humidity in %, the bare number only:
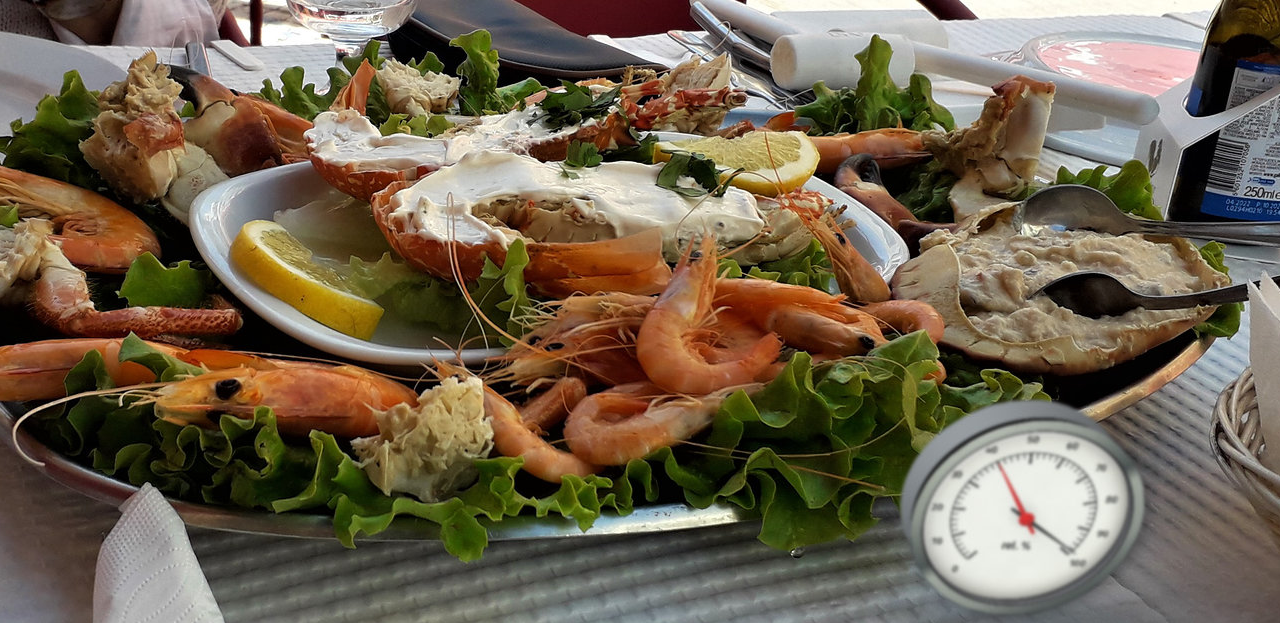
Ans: 40
